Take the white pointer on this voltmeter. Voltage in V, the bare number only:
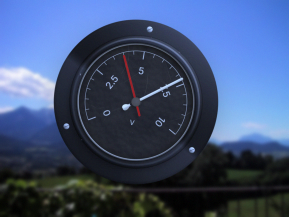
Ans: 7.25
